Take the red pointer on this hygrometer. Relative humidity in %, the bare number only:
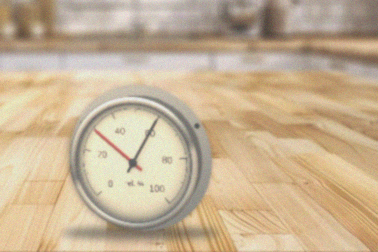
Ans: 30
